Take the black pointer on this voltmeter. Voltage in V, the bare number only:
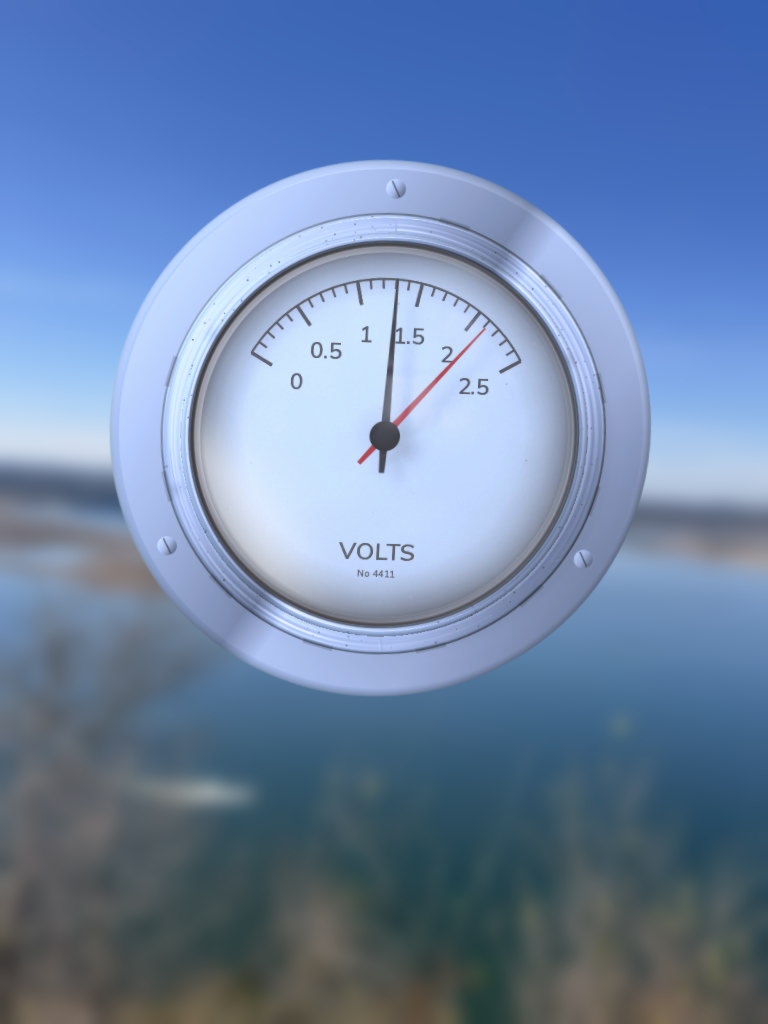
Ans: 1.3
